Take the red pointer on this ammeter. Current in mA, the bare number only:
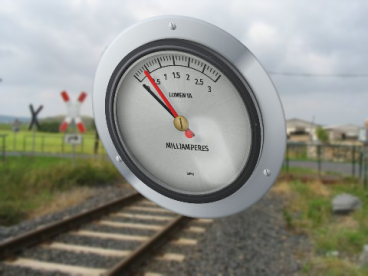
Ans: 0.5
